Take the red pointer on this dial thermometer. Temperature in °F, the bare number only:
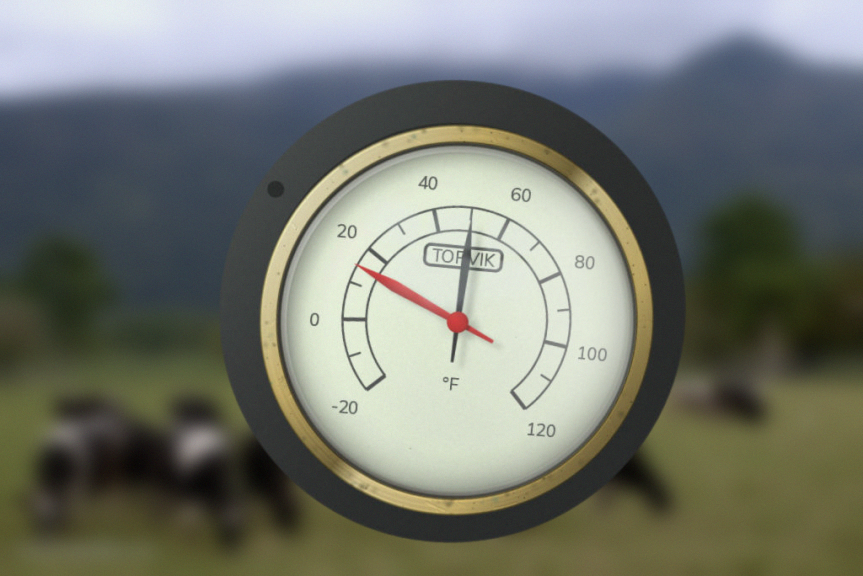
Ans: 15
